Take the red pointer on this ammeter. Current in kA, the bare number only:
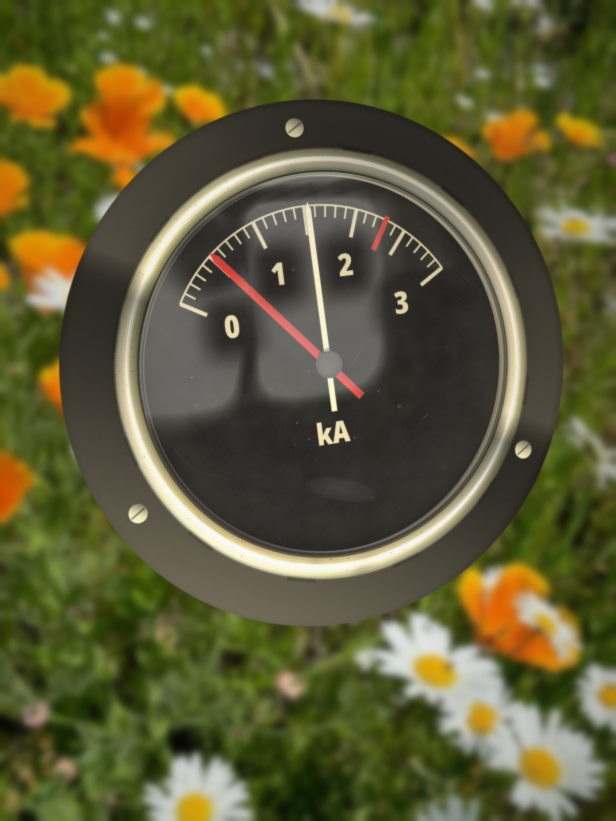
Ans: 0.5
